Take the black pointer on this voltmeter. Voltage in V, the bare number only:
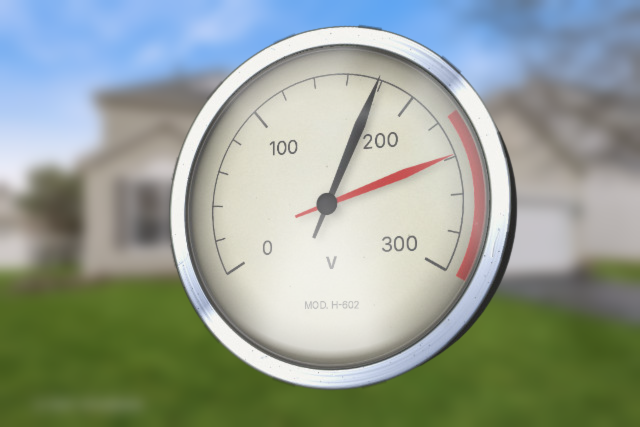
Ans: 180
